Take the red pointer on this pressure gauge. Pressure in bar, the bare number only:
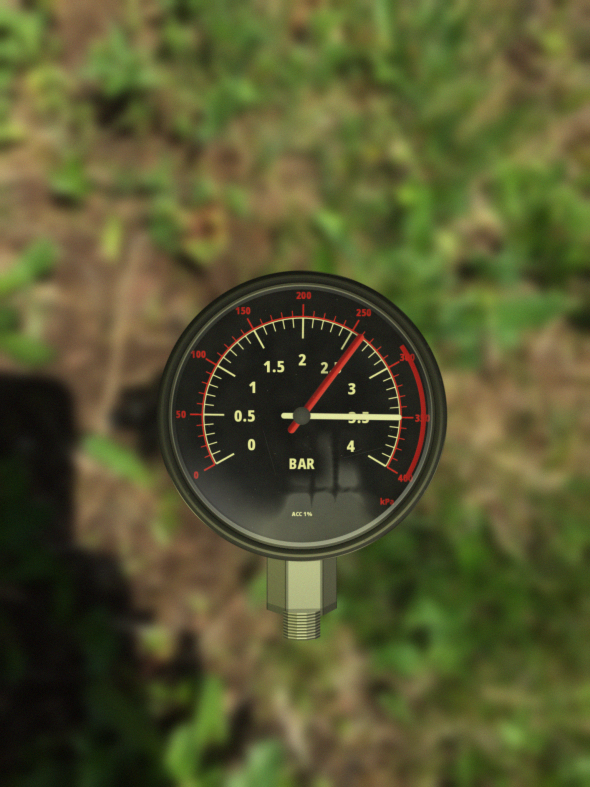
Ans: 2.6
